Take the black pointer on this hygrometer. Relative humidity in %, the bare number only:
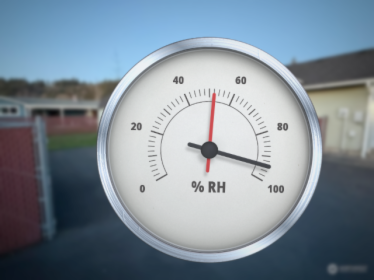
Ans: 94
